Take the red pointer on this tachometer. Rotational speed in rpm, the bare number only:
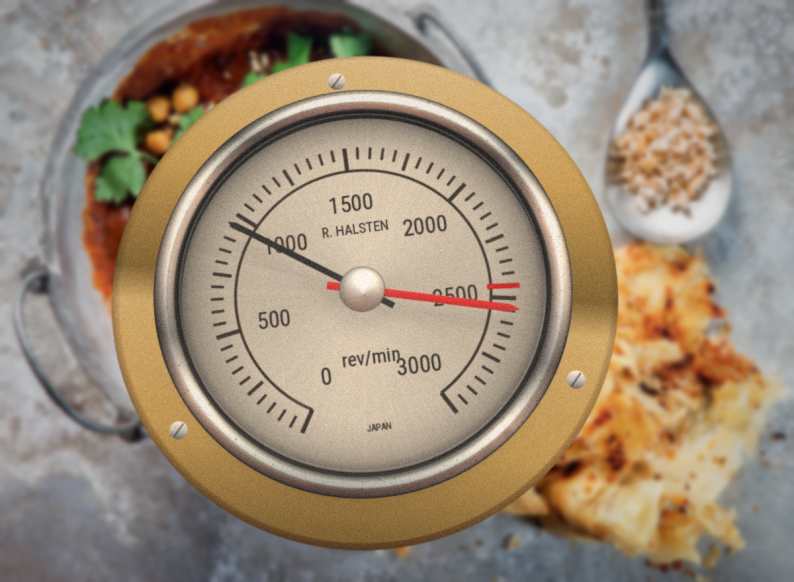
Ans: 2550
